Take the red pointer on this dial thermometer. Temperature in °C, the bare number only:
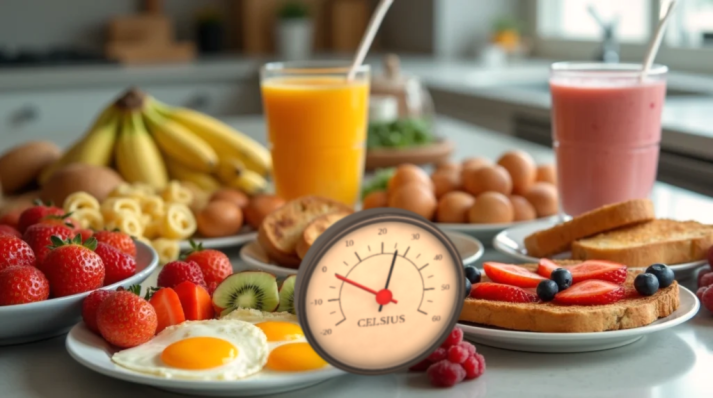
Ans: 0
